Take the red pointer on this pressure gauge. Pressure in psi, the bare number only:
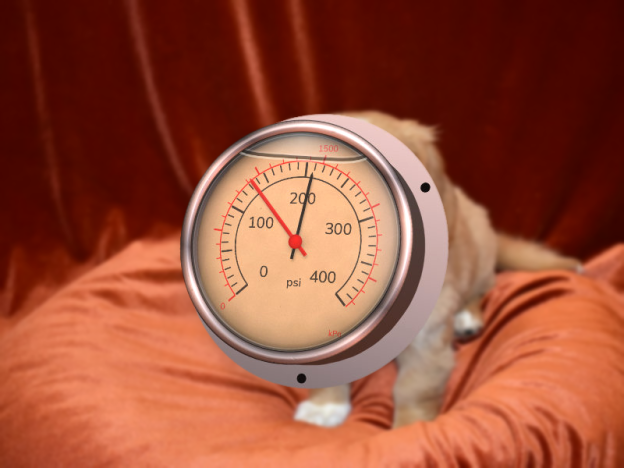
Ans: 135
